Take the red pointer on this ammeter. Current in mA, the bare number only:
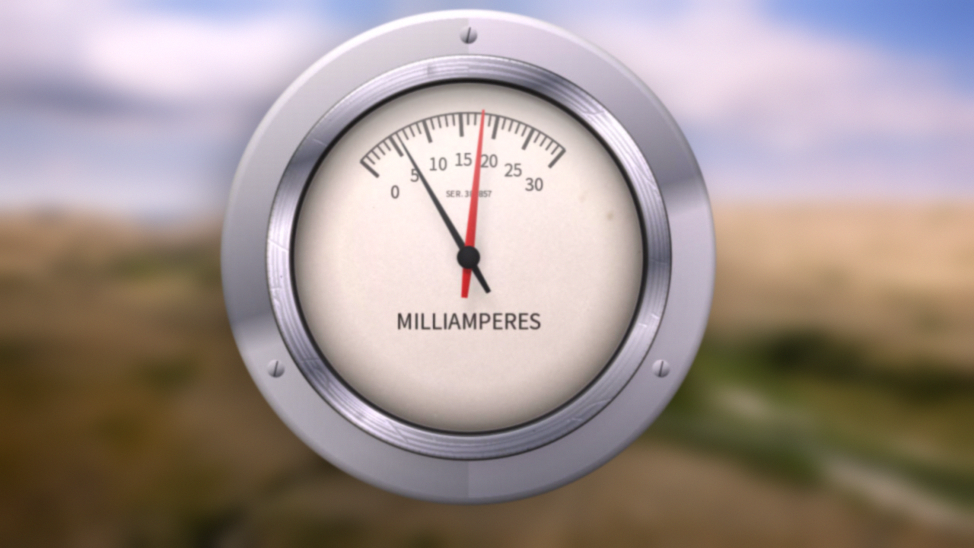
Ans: 18
